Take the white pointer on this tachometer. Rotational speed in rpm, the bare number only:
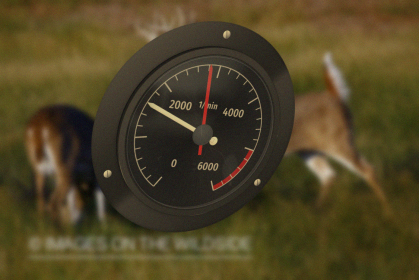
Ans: 1600
